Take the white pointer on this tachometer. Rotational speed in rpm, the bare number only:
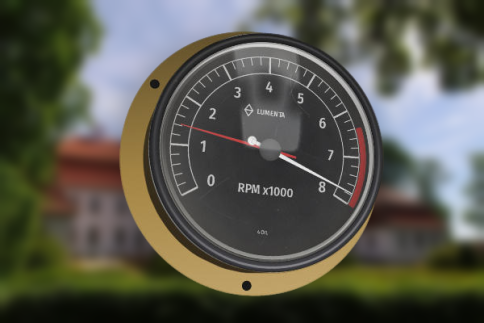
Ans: 7800
